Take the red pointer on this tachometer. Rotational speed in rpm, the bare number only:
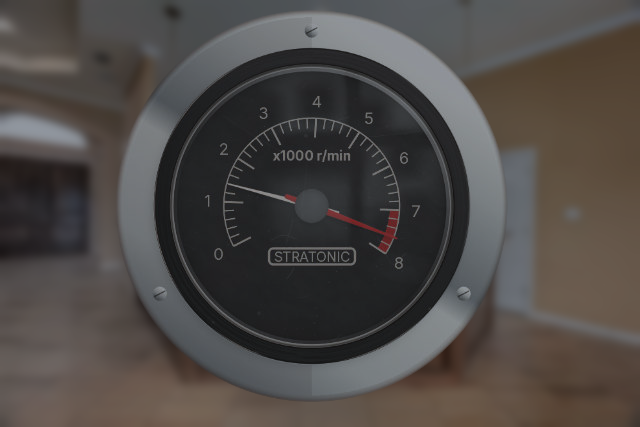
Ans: 7600
